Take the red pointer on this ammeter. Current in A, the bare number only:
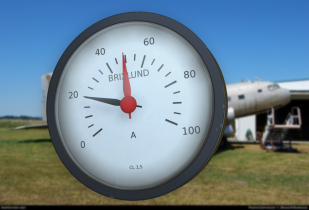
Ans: 50
